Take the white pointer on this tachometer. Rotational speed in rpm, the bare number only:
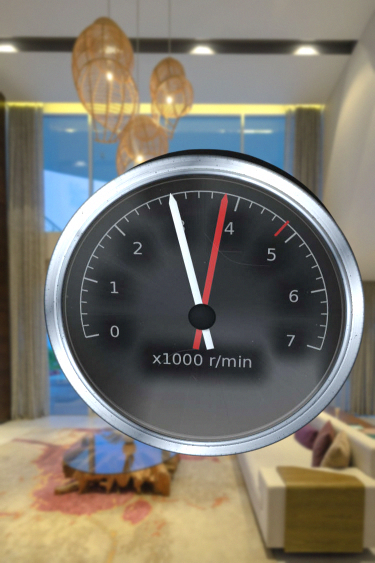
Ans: 3000
